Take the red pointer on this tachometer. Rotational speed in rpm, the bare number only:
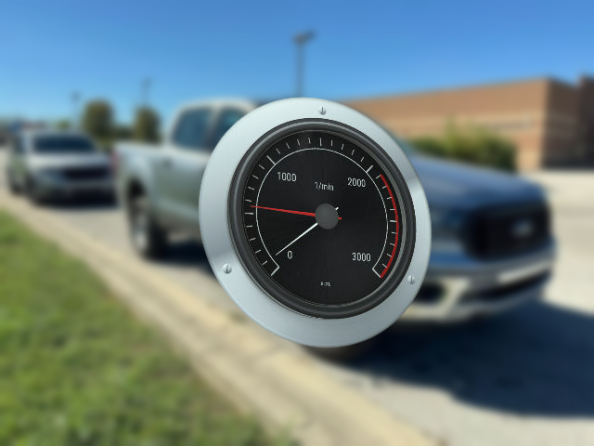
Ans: 550
